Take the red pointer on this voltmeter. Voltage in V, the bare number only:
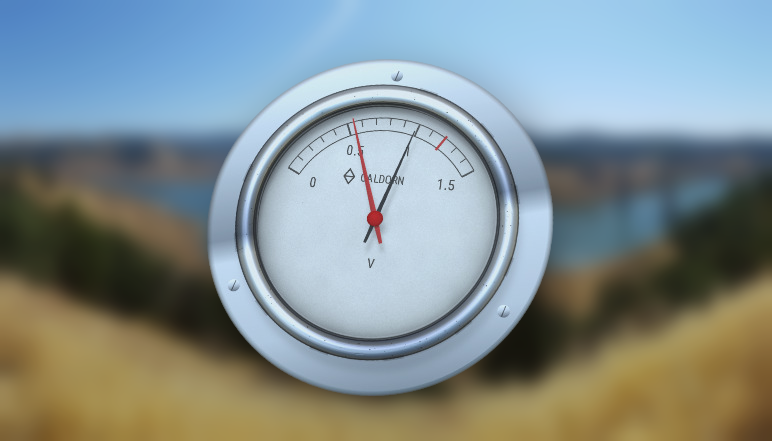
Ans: 0.55
